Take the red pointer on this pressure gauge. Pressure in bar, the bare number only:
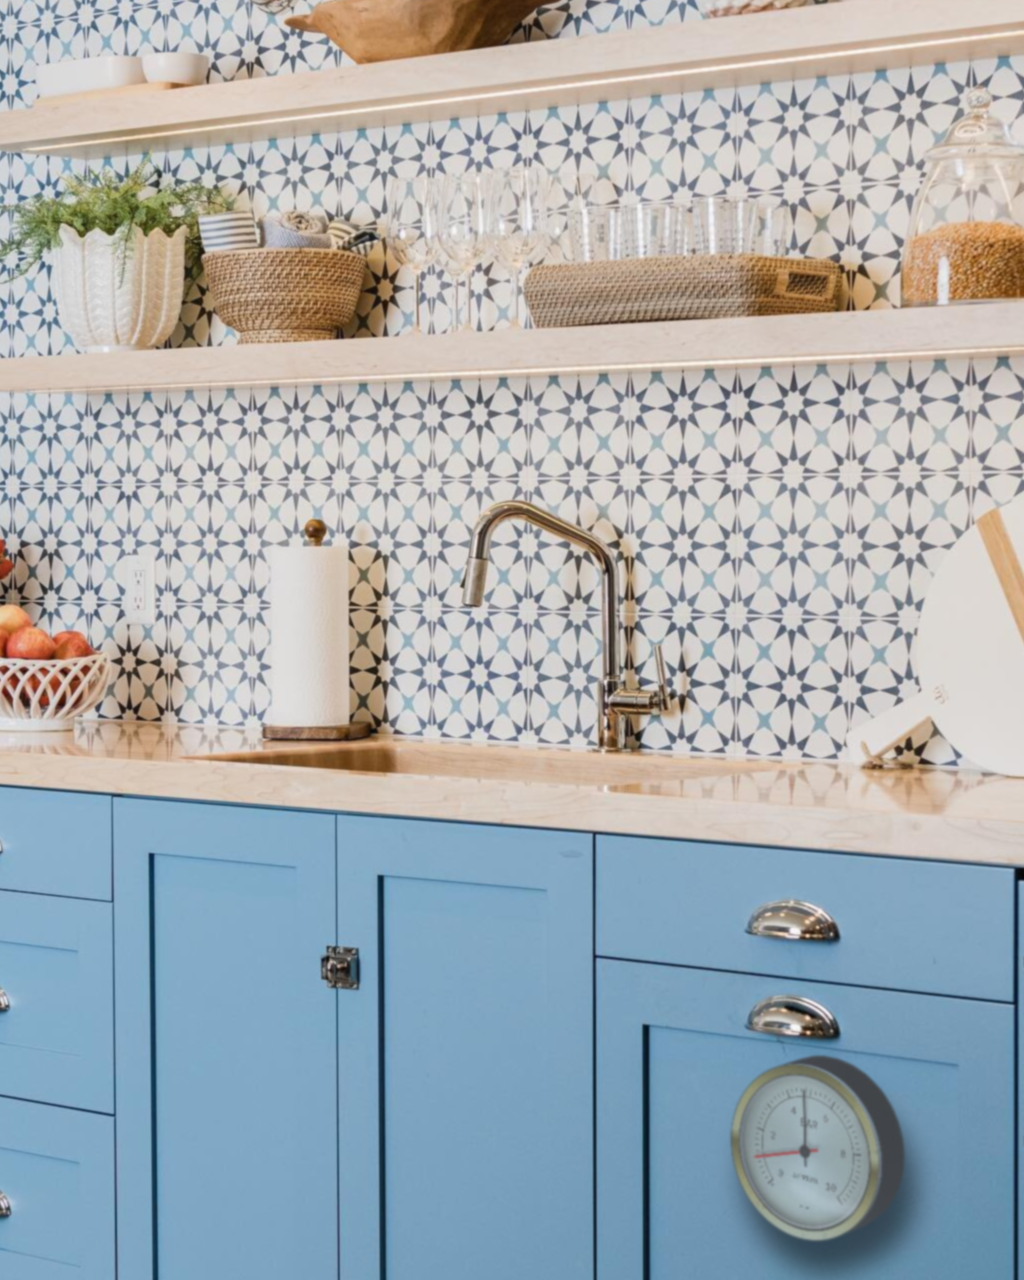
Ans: 1
